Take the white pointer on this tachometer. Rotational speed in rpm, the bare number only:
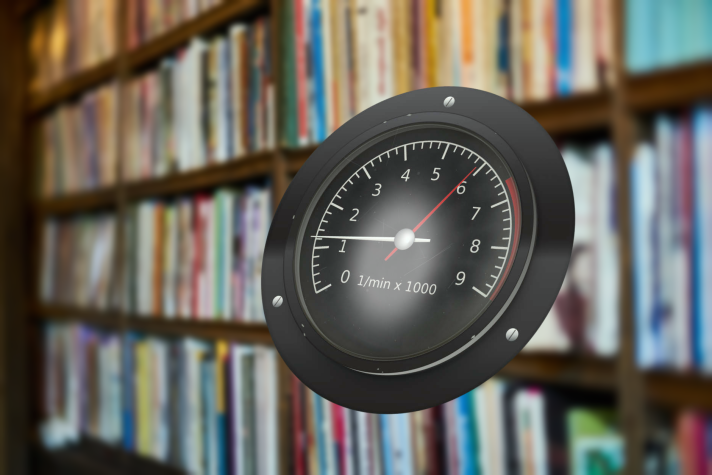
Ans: 1200
